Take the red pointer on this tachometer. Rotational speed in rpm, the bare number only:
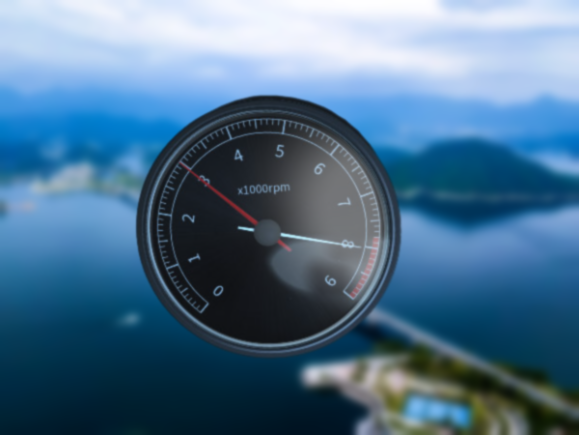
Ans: 3000
